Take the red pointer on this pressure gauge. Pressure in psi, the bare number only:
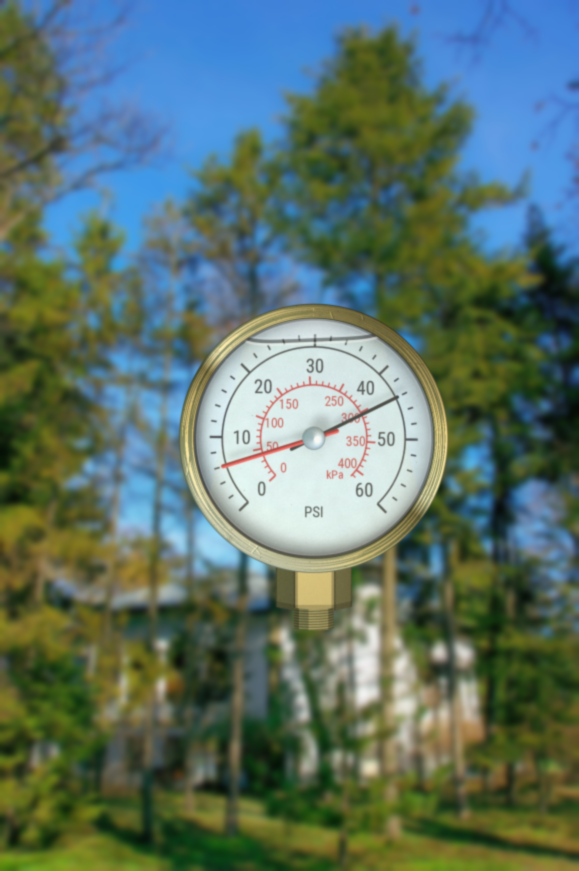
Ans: 6
